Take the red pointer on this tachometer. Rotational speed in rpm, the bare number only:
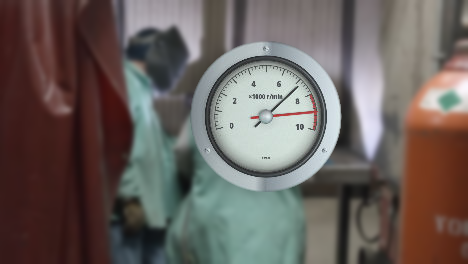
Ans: 9000
